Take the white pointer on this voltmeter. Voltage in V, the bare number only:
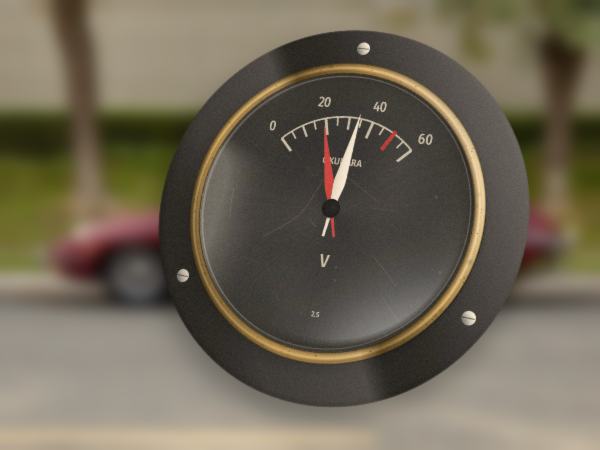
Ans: 35
